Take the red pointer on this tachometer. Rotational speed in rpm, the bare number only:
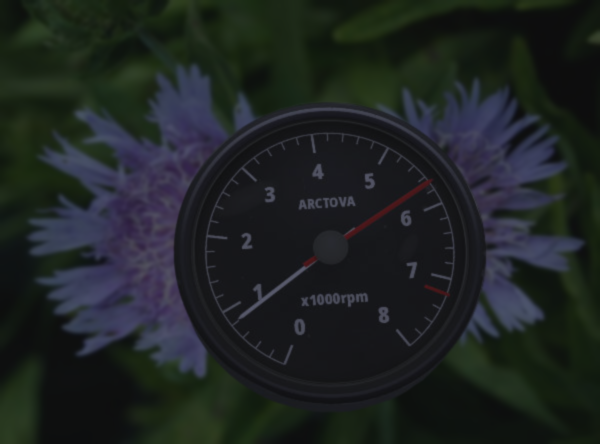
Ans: 5700
